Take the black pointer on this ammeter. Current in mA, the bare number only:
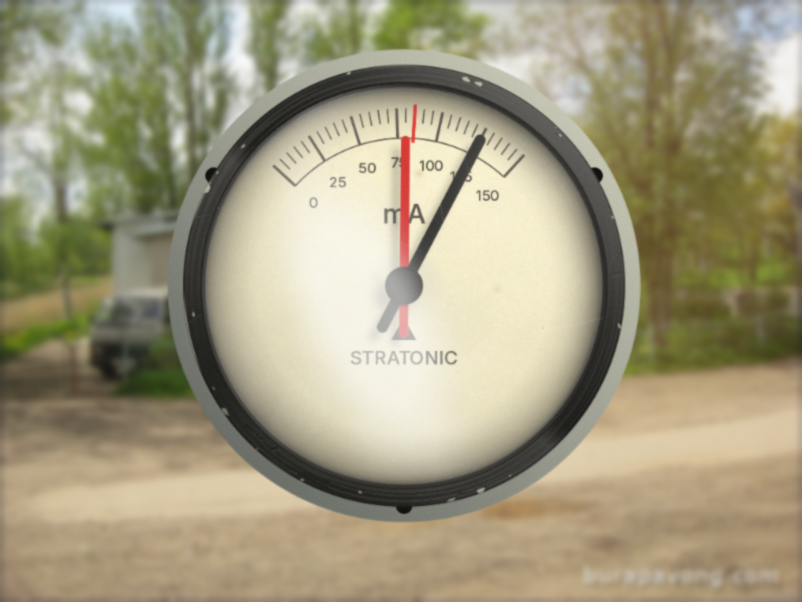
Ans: 125
